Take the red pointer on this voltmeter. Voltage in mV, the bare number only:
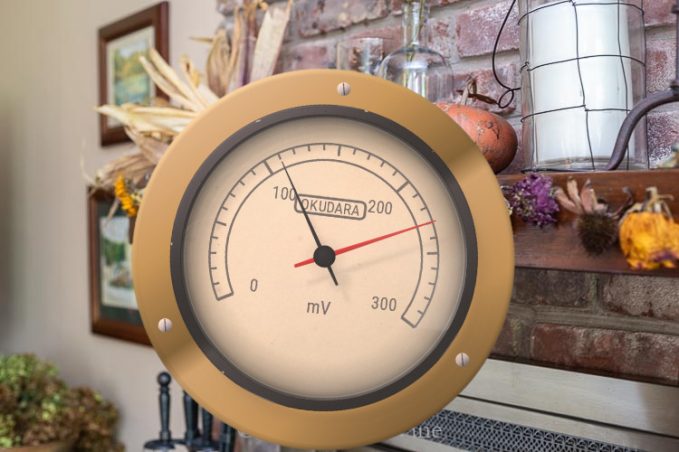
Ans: 230
